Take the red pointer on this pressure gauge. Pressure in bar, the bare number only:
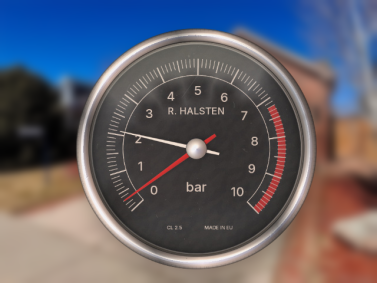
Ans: 0.3
